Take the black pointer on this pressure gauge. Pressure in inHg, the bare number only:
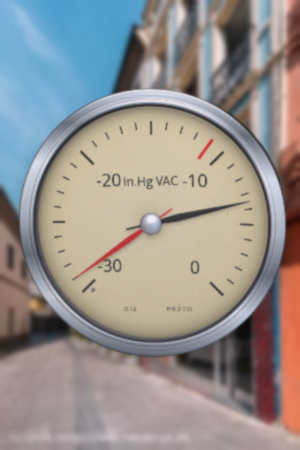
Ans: -6.5
